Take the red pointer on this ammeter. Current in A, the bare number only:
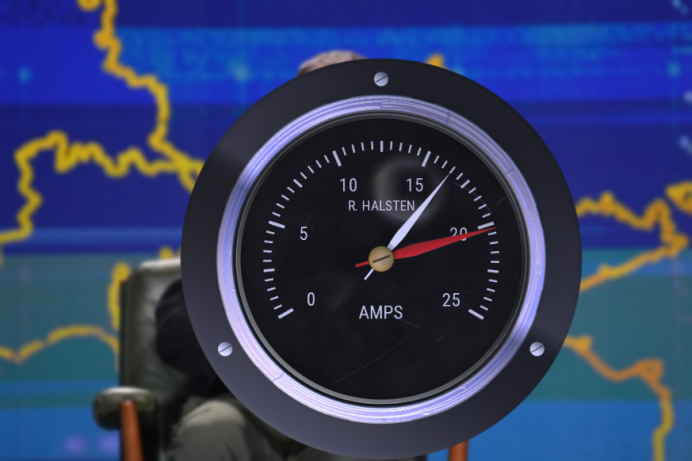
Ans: 20.25
